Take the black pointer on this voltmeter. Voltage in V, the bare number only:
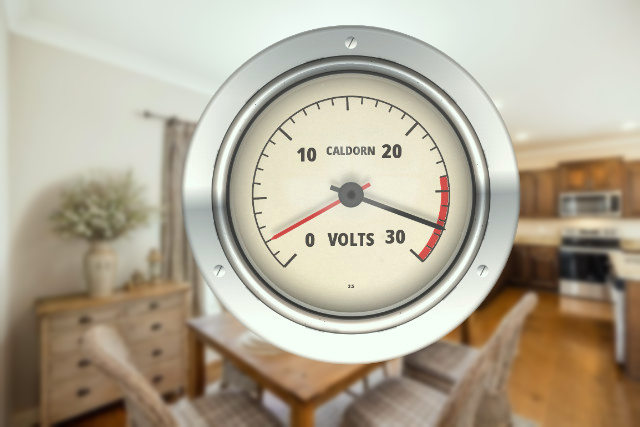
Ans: 27.5
